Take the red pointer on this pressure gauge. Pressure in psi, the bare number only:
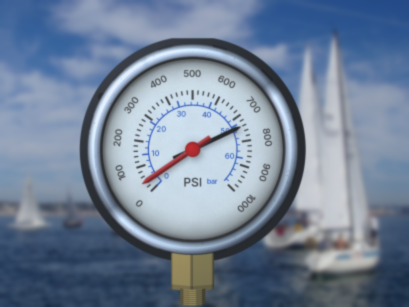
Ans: 40
